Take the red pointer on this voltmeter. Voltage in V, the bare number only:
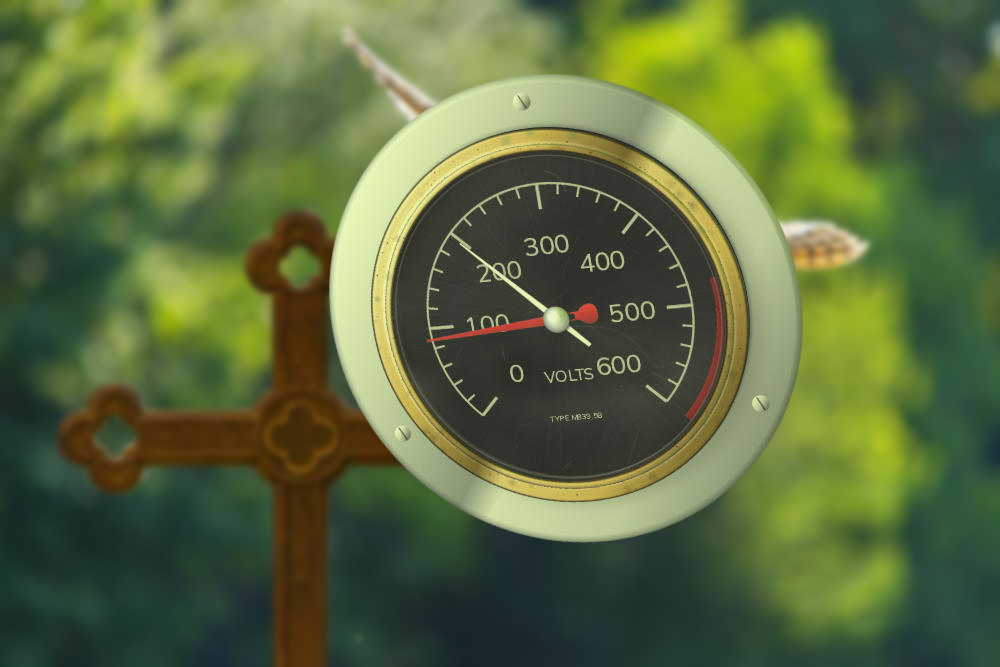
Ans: 90
